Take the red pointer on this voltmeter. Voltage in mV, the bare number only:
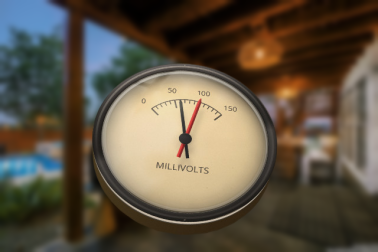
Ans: 100
